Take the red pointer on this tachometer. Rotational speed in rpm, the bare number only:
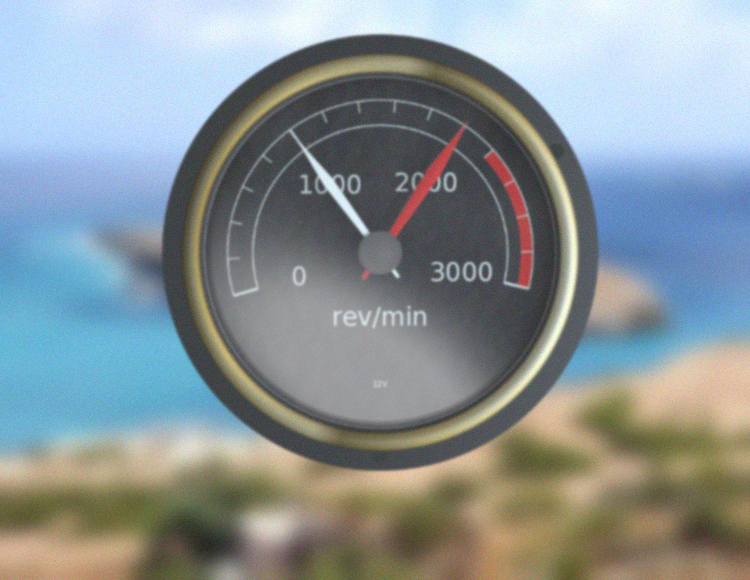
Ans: 2000
